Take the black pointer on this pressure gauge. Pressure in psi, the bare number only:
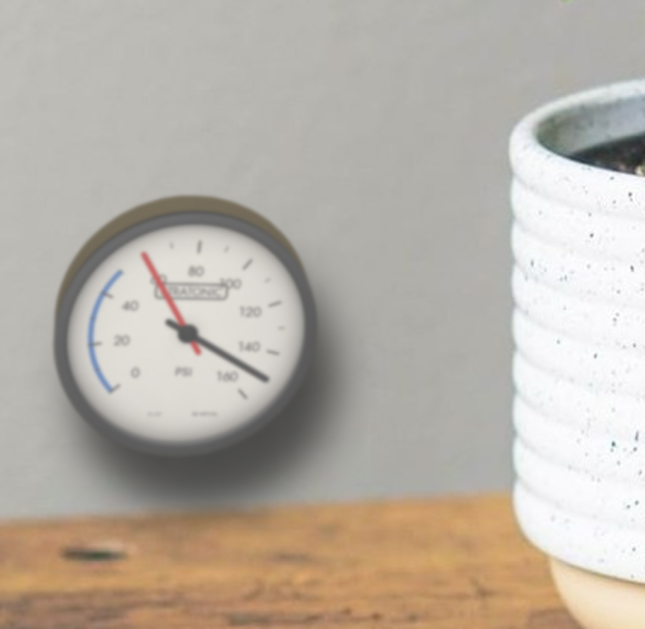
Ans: 150
